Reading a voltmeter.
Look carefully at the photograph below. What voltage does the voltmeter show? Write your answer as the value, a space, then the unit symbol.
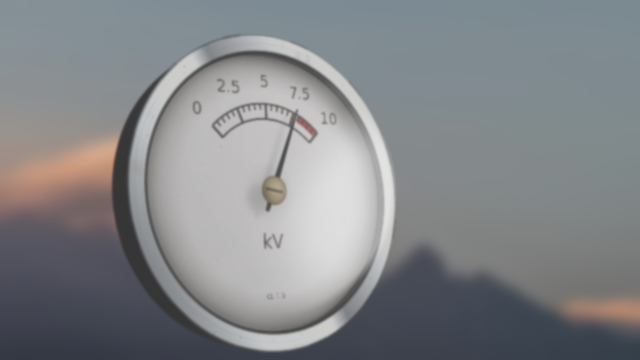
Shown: 7.5 kV
